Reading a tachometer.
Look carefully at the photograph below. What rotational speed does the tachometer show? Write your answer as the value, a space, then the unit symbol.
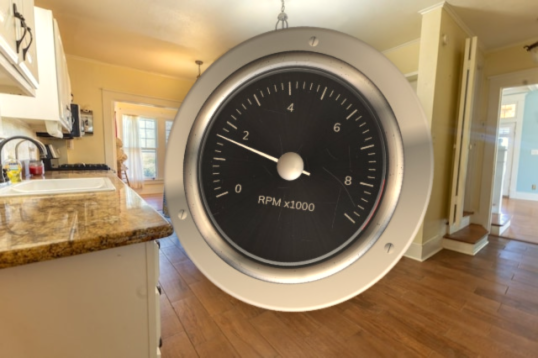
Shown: 1600 rpm
